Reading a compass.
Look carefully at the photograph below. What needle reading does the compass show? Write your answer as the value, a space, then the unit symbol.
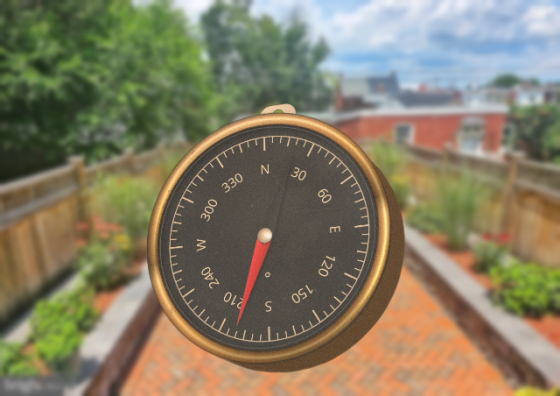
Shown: 200 °
